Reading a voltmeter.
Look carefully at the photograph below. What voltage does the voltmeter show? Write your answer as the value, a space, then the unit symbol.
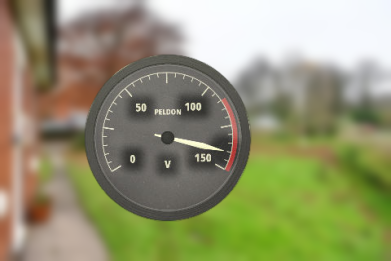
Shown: 140 V
